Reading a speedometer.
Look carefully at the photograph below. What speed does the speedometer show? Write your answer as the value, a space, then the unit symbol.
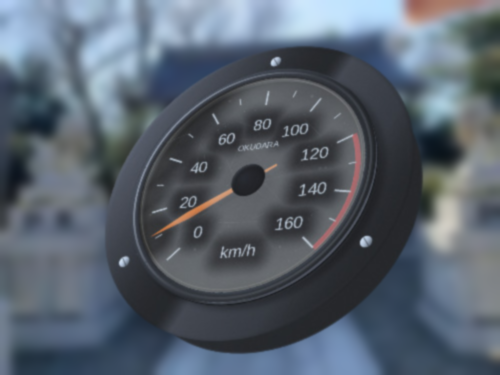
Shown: 10 km/h
